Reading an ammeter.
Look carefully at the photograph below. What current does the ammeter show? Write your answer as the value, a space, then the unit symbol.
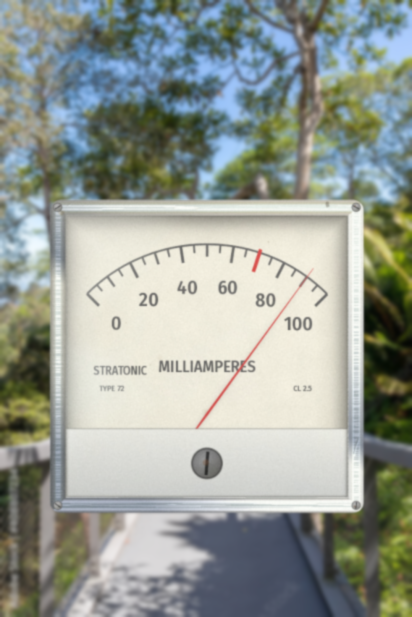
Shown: 90 mA
